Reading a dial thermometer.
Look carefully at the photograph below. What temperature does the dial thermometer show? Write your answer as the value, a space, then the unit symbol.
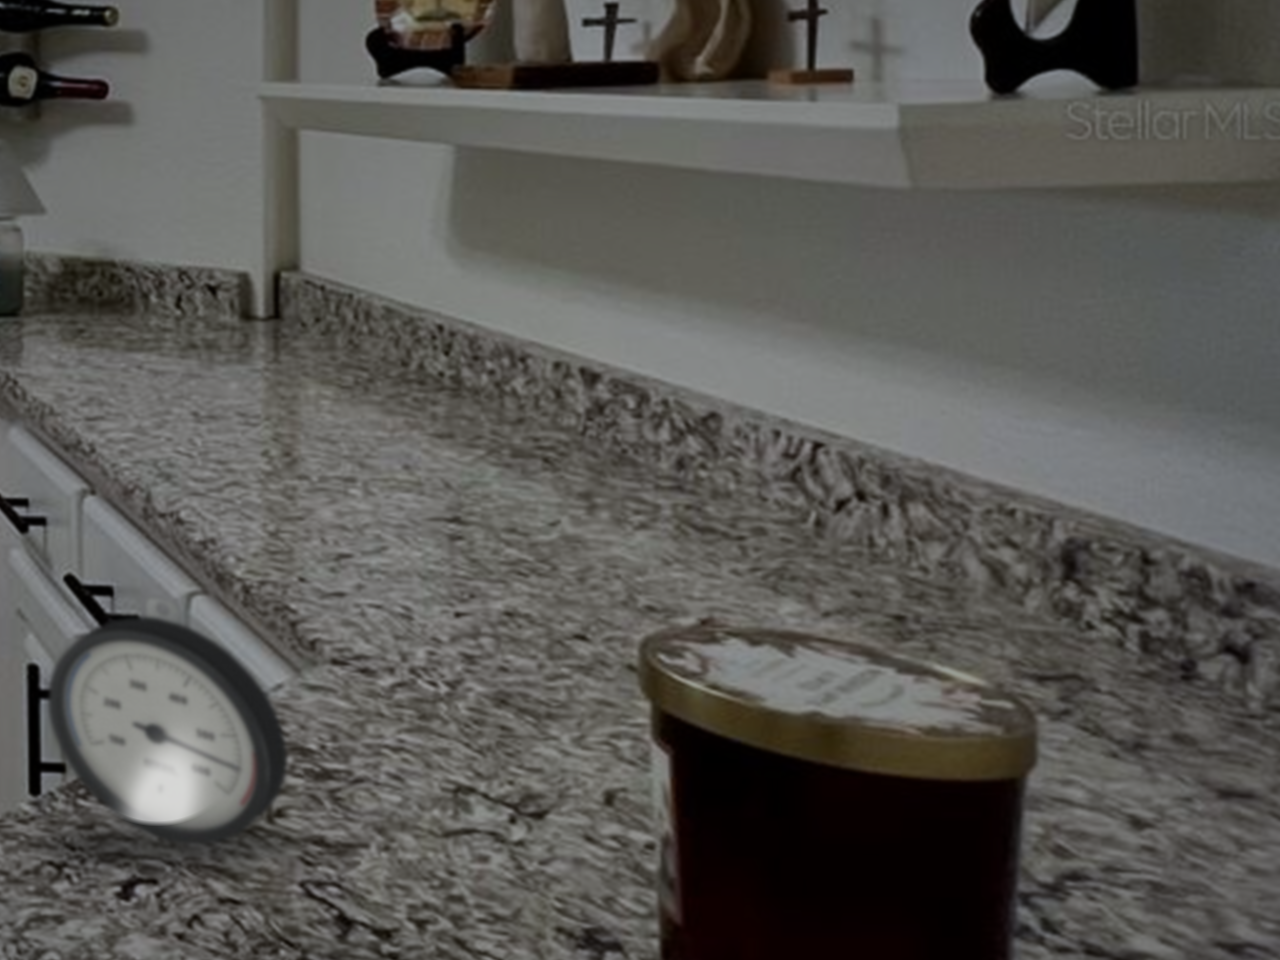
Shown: 550 °F
